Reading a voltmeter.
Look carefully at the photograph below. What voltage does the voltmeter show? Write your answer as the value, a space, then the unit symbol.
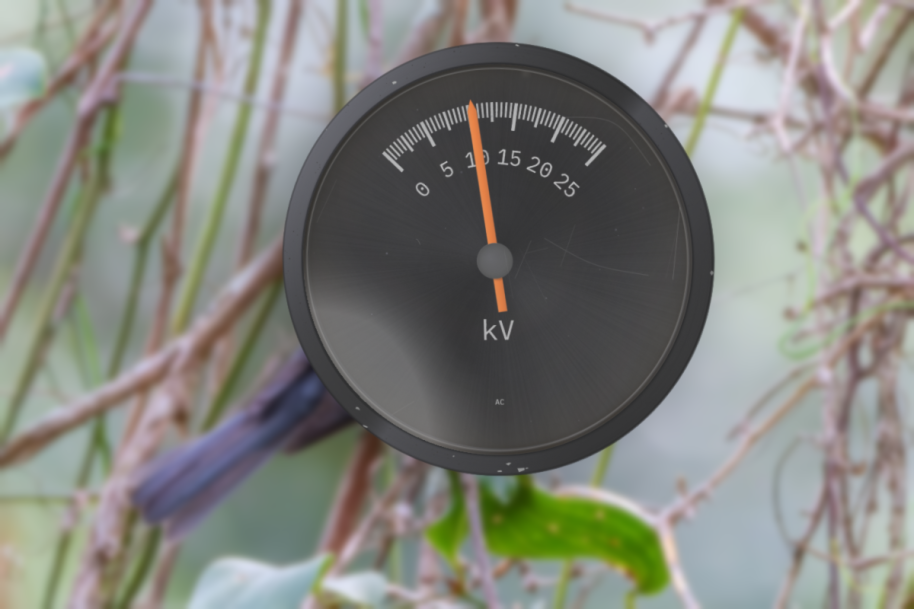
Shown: 10.5 kV
